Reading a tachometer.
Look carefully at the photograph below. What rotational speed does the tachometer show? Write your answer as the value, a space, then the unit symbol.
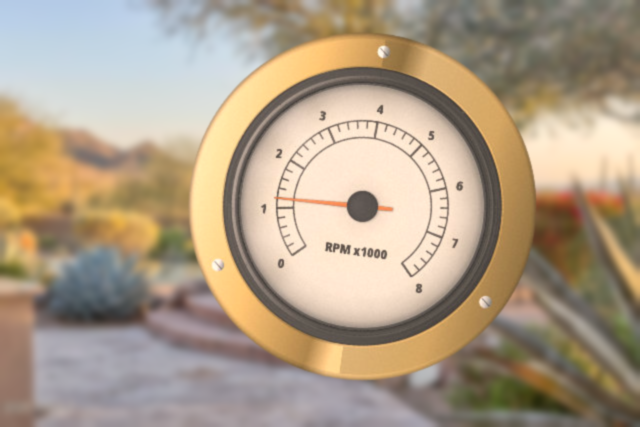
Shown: 1200 rpm
